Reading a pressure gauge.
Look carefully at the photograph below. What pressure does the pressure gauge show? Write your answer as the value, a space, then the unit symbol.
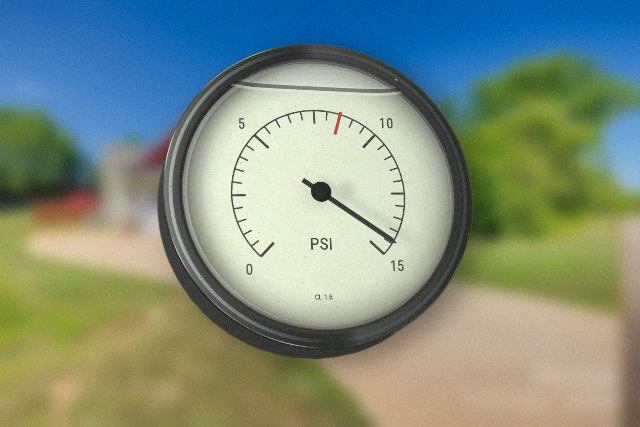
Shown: 14.5 psi
